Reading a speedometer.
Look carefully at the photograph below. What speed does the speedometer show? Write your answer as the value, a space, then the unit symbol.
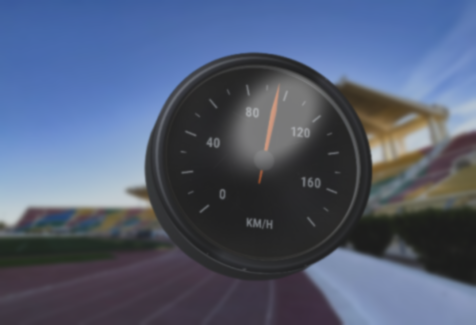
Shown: 95 km/h
